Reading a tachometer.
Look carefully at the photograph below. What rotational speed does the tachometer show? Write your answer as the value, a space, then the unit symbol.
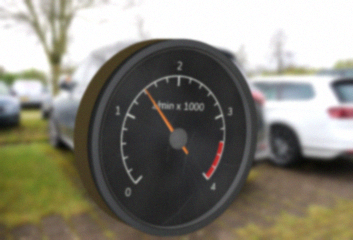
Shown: 1400 rpm
